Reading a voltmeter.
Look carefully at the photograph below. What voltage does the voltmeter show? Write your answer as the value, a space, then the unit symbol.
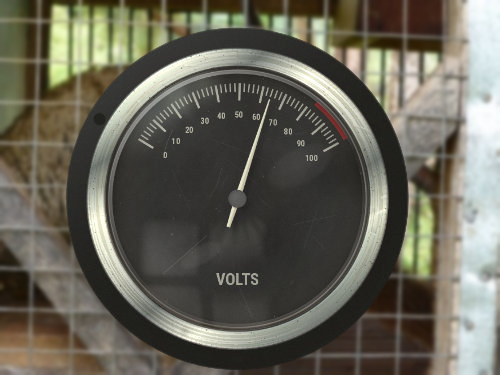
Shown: 64 V
